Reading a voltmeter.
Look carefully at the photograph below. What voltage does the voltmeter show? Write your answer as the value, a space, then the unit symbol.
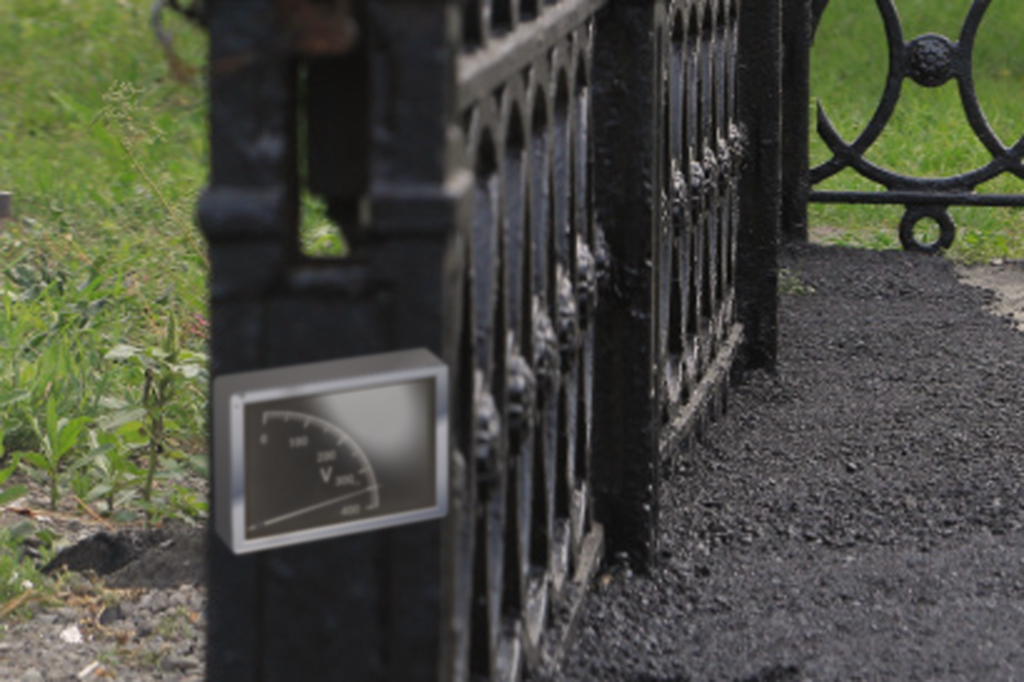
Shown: 350 V
